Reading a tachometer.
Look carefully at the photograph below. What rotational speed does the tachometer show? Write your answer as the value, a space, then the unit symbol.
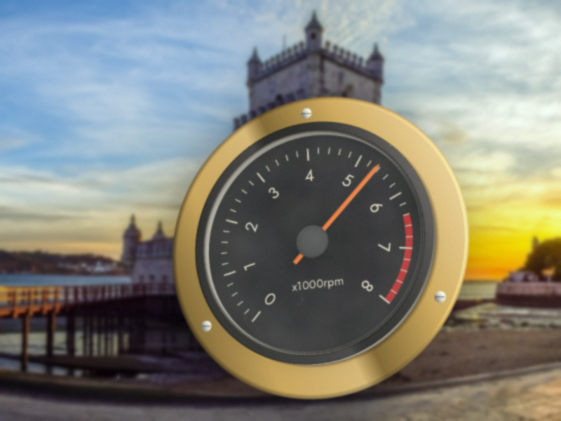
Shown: 5400 rpm
